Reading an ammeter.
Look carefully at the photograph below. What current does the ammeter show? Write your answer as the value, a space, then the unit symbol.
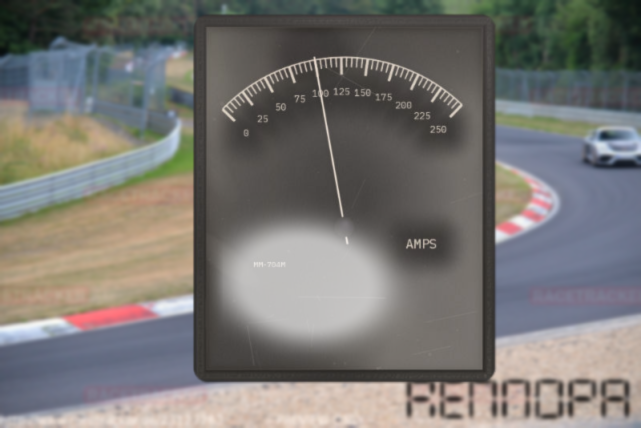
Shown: 100 A
